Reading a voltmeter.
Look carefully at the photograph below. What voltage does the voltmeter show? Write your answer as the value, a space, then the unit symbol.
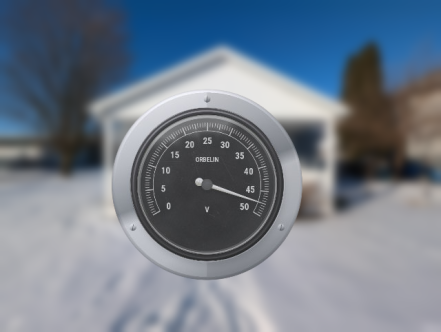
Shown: 47.5 V
